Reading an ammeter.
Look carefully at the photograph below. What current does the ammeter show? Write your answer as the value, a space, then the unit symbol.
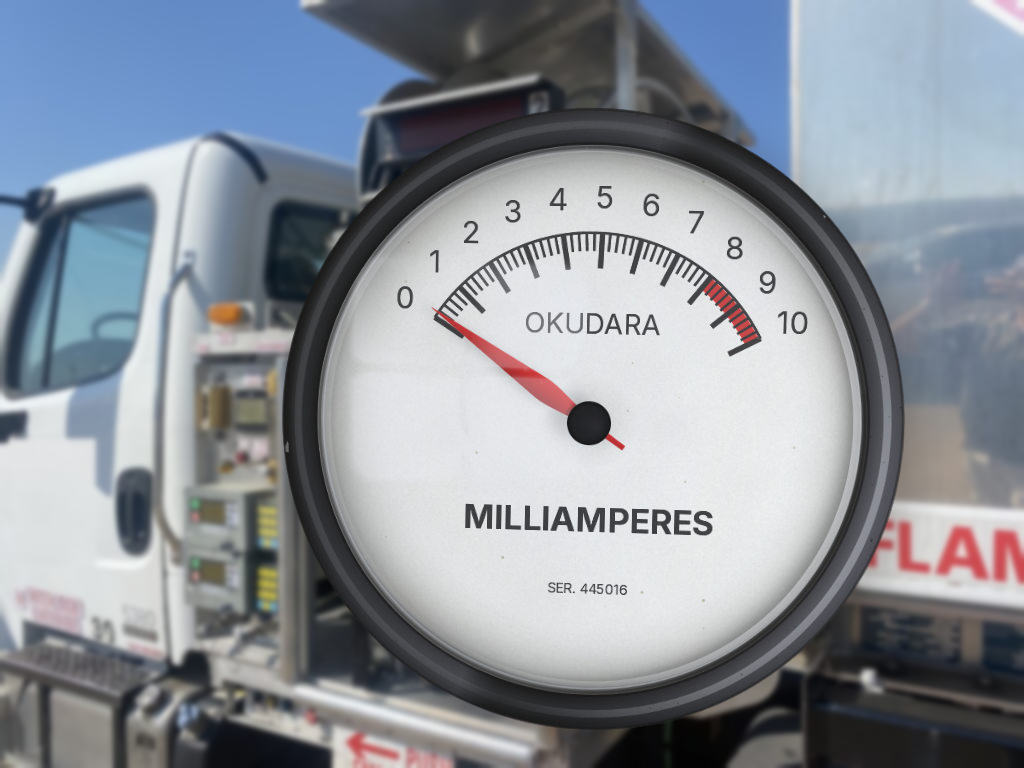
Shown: 0.2 mA
